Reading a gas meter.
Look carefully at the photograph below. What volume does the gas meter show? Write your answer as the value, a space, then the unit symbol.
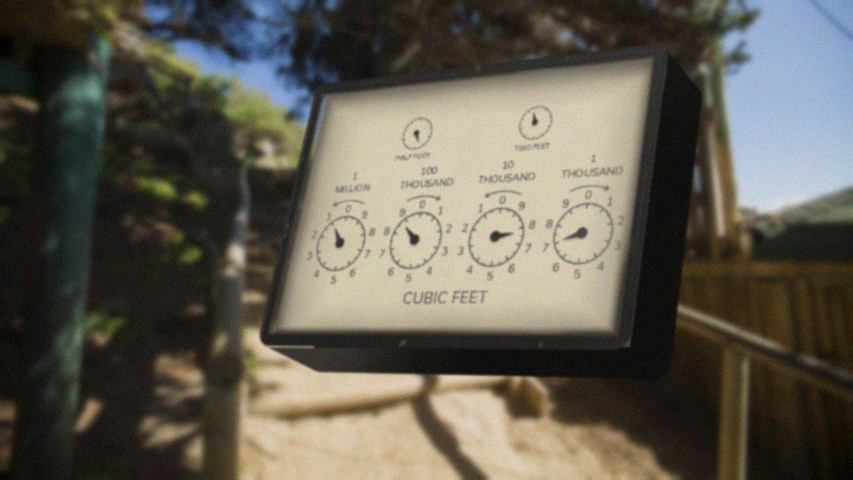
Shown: 87700 ft³
